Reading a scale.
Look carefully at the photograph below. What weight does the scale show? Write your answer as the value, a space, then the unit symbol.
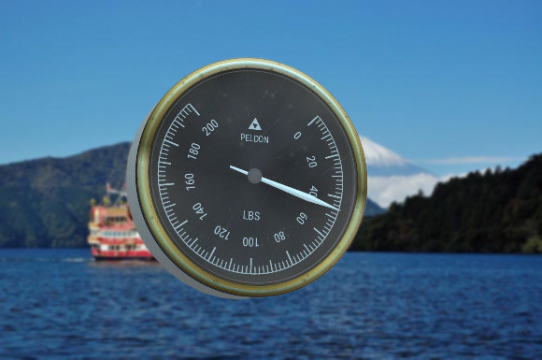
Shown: 46 lb
